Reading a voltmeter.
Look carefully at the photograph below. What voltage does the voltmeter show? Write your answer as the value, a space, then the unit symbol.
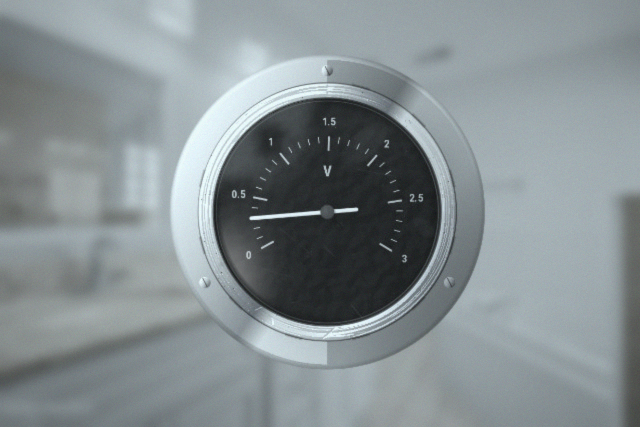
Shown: 0.3 V
